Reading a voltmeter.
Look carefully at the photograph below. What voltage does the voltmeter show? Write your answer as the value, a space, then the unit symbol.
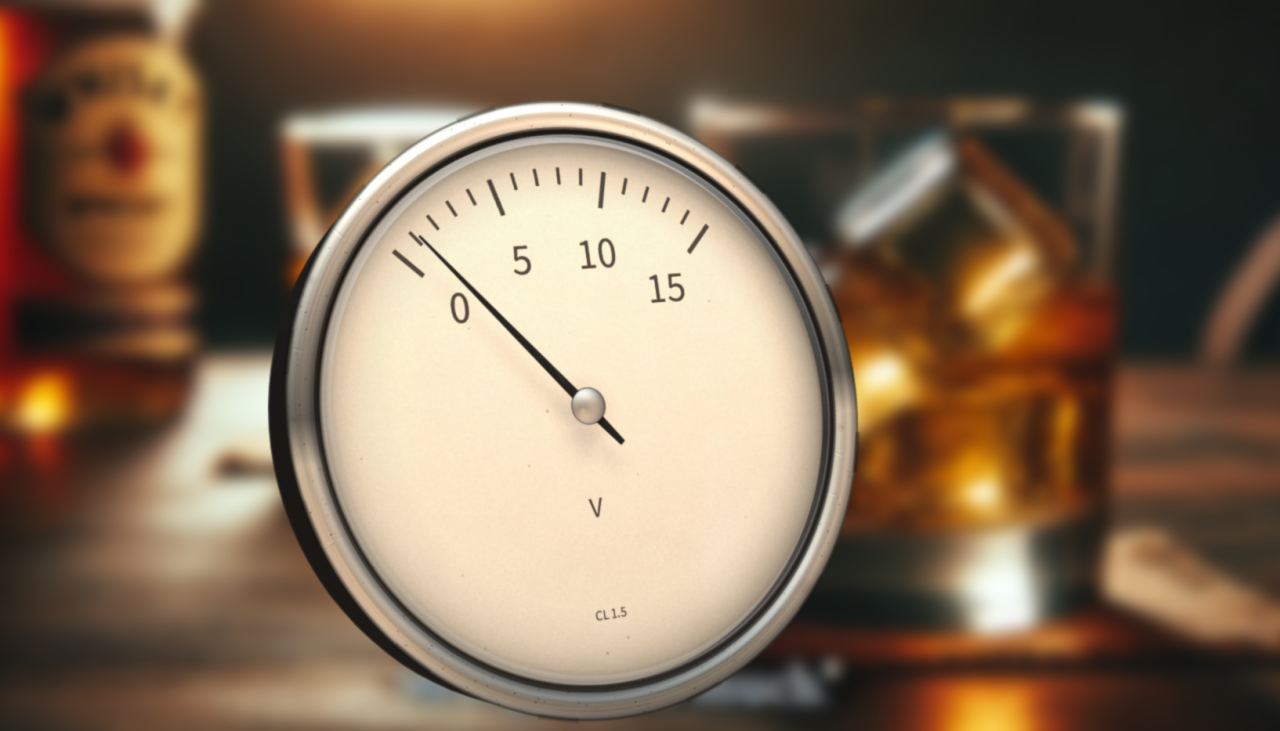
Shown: 1 V
